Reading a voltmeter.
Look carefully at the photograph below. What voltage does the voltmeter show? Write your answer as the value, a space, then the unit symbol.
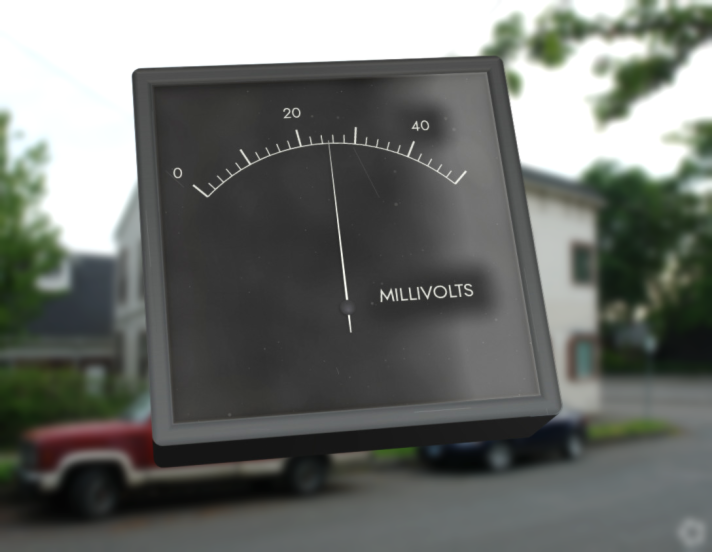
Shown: 25 mV
